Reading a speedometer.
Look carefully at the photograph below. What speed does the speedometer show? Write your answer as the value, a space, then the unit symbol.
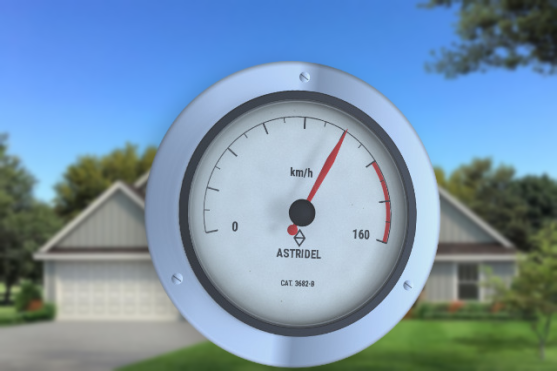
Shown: 100 km/h
